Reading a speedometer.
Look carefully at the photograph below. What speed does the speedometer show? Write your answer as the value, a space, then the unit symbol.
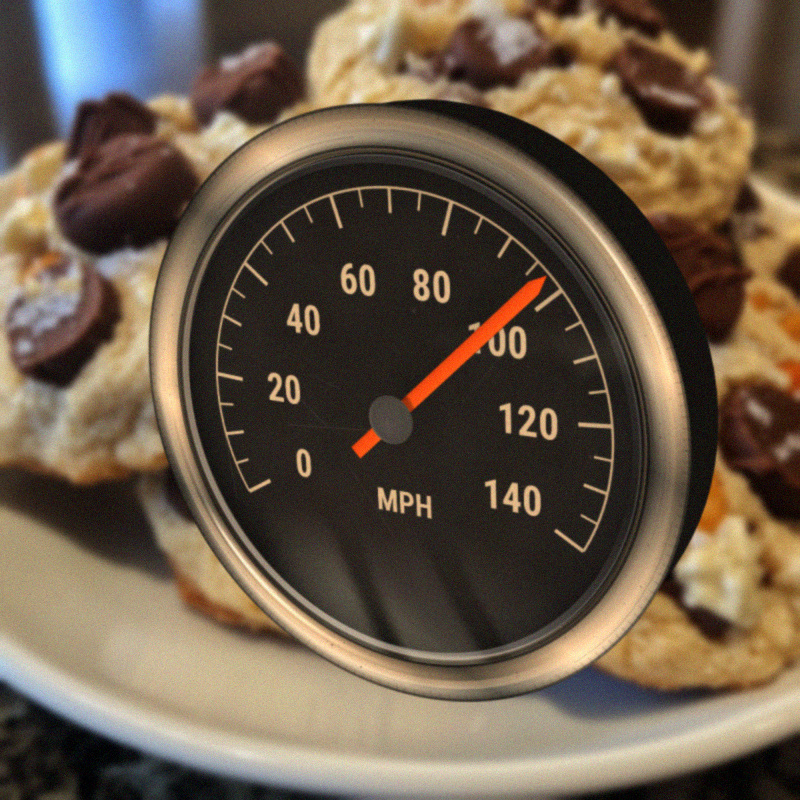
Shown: 97.5 mph
